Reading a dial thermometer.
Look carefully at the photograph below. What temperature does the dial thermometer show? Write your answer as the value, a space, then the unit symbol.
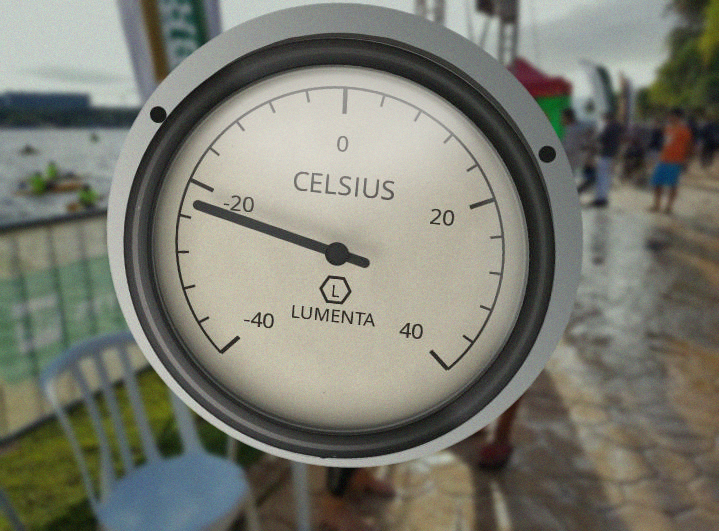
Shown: -22 °C
